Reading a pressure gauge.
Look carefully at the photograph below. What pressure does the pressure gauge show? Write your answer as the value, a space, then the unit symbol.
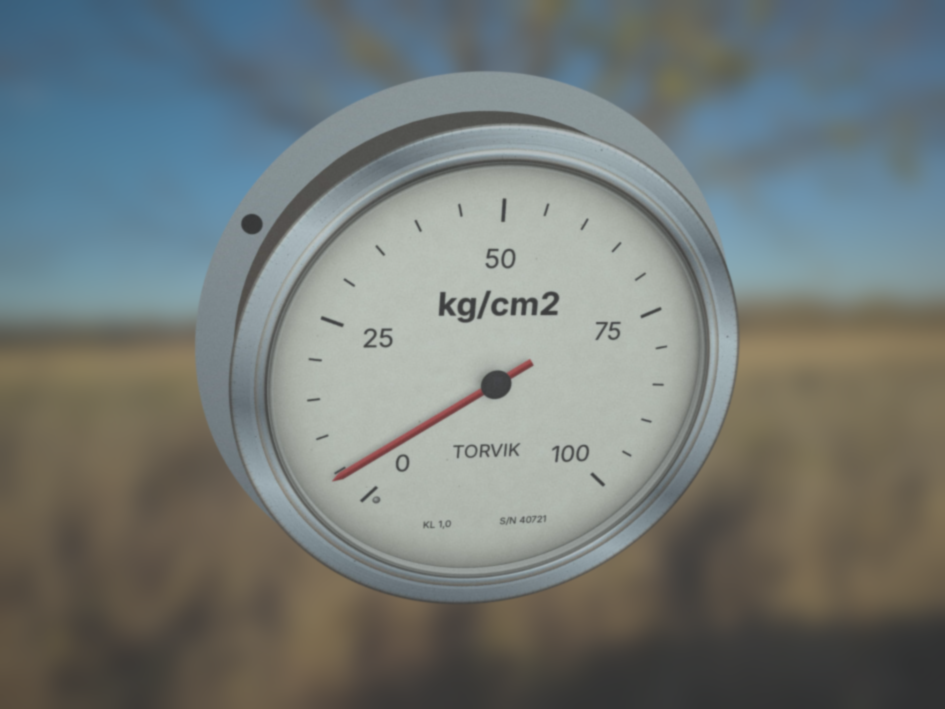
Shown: 5 kg/cm²
